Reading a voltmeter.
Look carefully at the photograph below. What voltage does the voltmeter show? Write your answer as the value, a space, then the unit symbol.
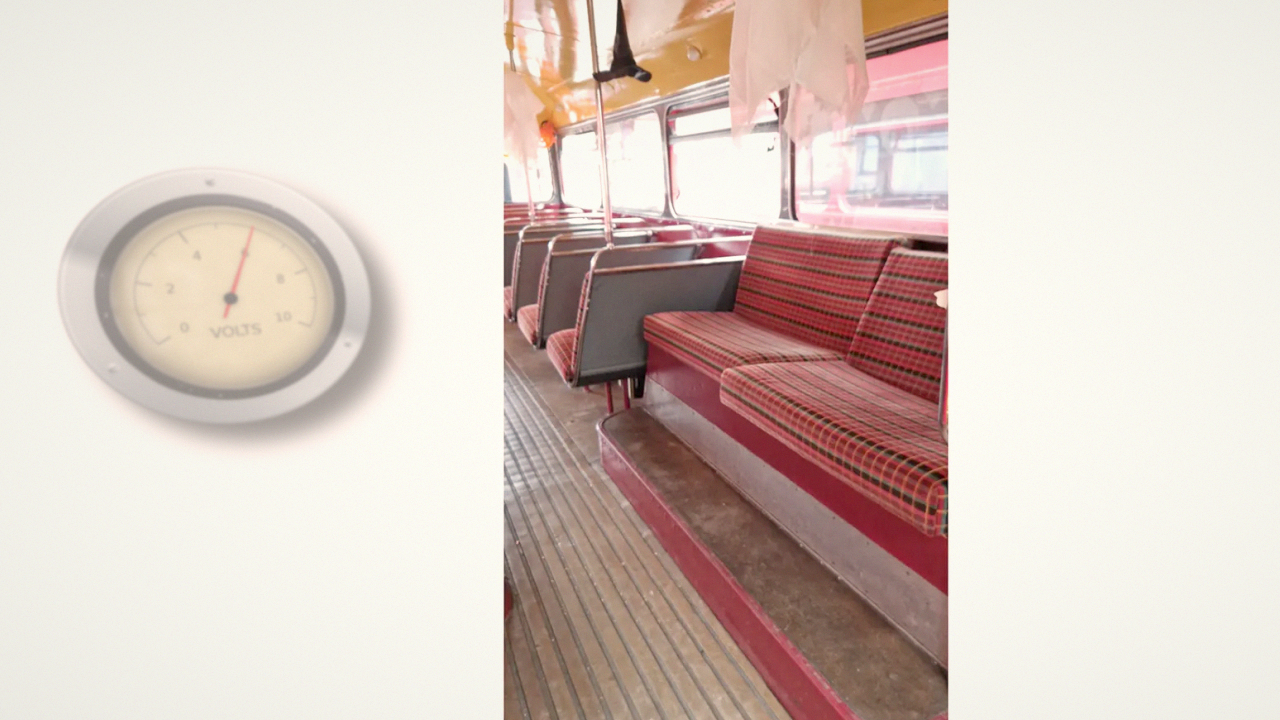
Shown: 6 V
